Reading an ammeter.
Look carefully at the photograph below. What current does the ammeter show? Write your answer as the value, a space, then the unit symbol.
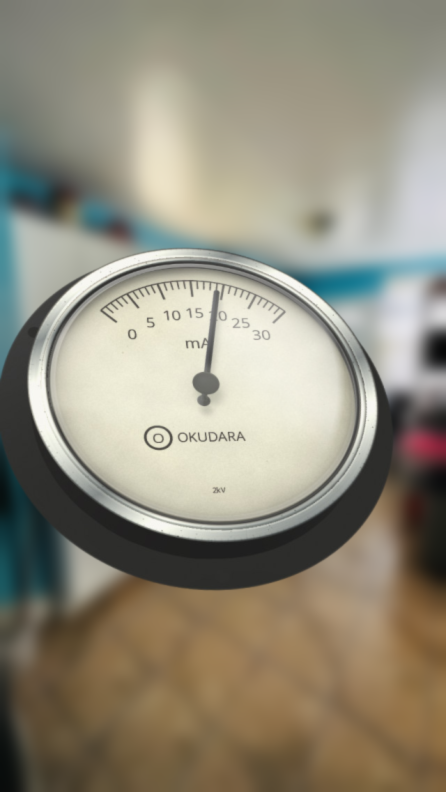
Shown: 19 mA
